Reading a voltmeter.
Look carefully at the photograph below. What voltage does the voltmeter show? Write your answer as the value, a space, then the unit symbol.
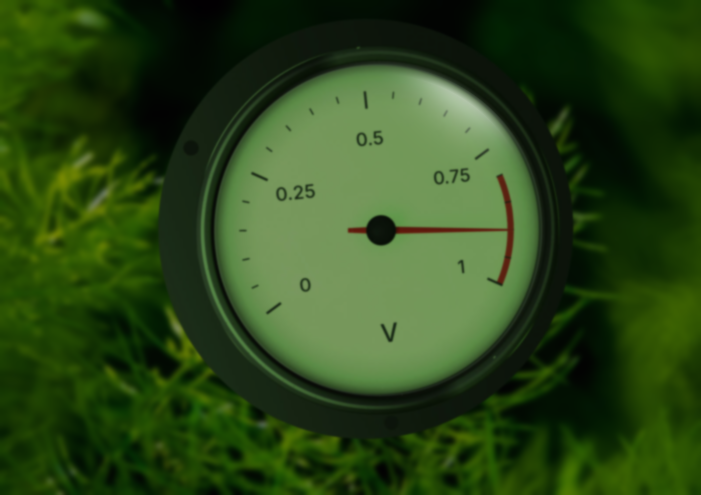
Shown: 0.9 V
